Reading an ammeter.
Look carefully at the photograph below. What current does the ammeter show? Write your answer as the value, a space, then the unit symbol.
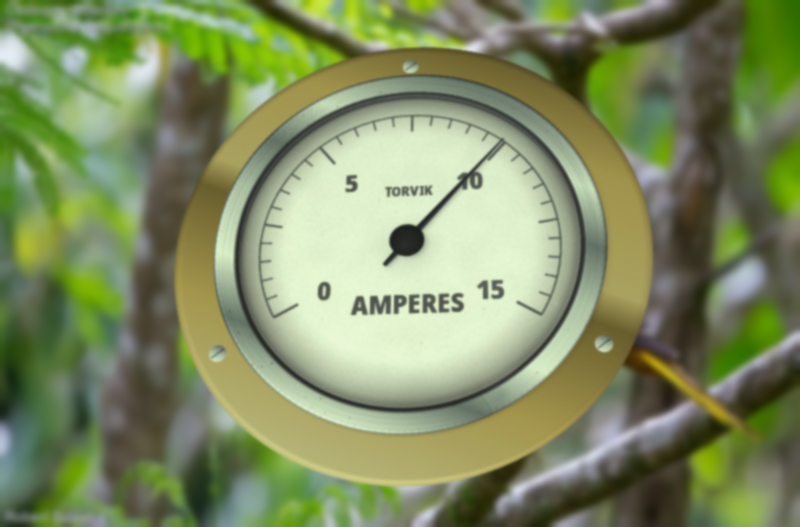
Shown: 10 A
